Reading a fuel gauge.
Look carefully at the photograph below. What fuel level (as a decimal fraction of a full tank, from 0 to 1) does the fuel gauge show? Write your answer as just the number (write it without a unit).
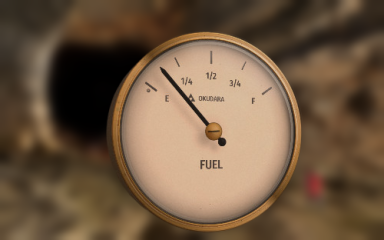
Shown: 0.125
